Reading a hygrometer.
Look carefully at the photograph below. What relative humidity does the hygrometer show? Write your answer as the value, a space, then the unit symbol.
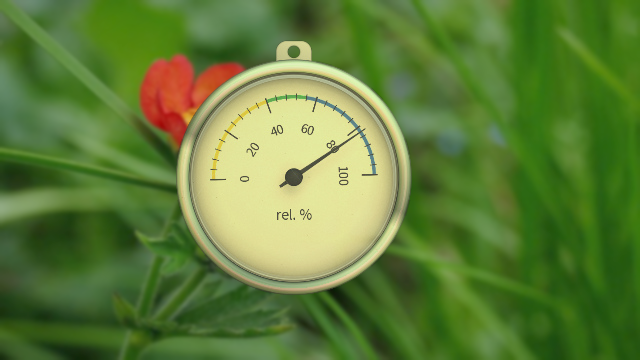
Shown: 82 %
